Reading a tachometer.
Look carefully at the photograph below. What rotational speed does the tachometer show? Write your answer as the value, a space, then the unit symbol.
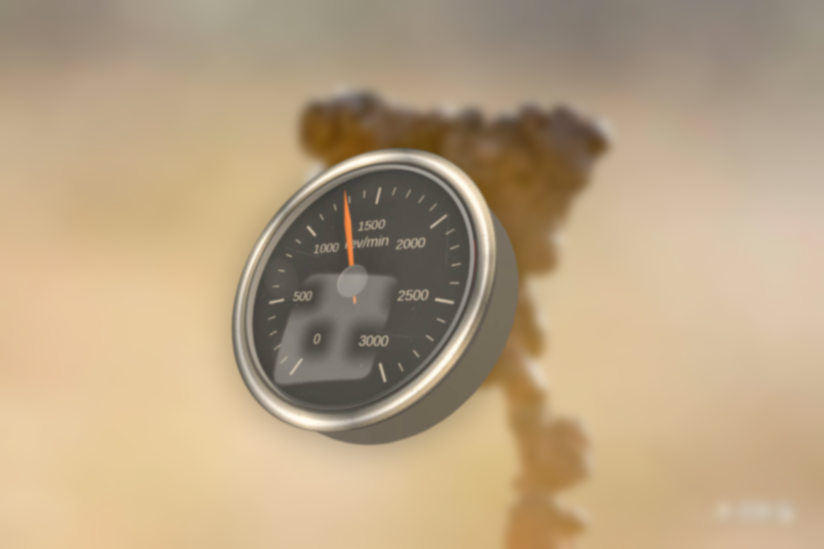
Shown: 1300 rpm
